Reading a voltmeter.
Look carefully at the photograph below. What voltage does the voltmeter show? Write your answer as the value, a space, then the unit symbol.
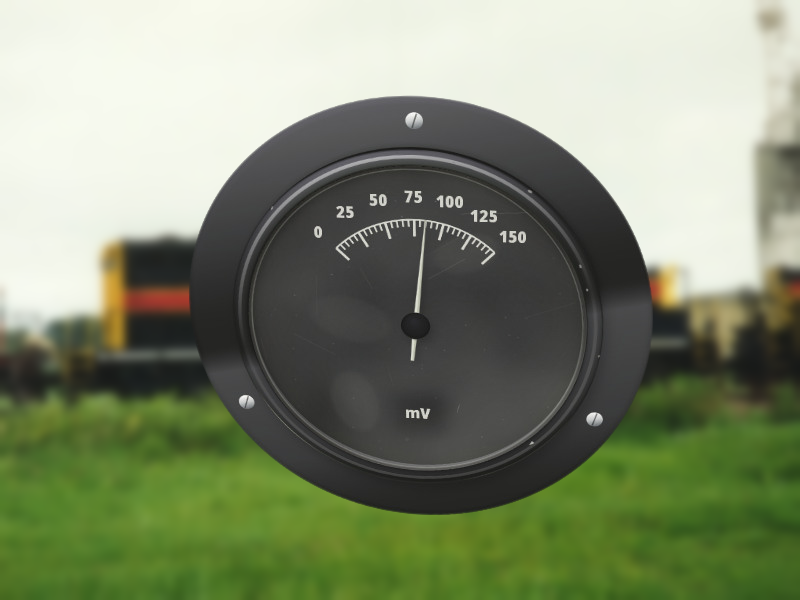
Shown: 85 mV
